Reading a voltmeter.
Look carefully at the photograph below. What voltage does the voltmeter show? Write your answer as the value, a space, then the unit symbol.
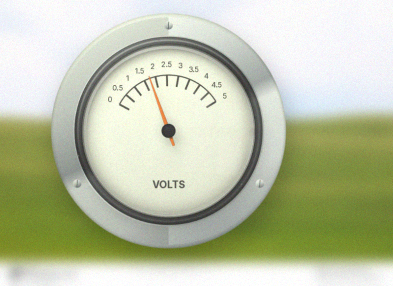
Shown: 1.75 V
